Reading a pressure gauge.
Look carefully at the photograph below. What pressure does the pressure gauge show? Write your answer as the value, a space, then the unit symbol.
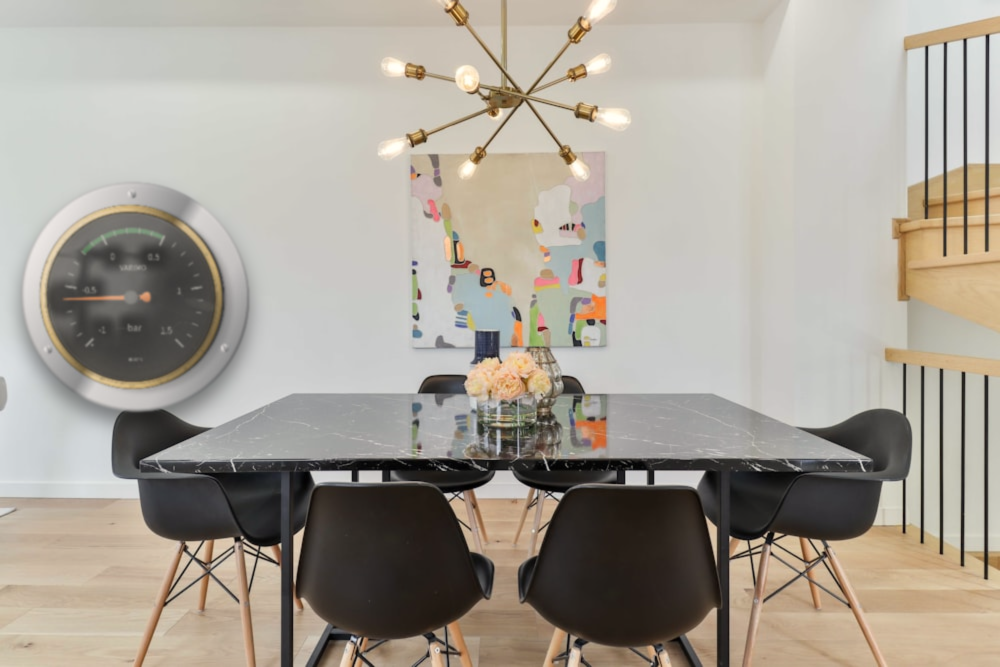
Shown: -0.6 bar
